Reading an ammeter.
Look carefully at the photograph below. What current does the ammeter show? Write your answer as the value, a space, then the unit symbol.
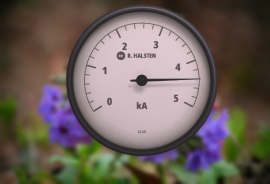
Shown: 4.4 kA
